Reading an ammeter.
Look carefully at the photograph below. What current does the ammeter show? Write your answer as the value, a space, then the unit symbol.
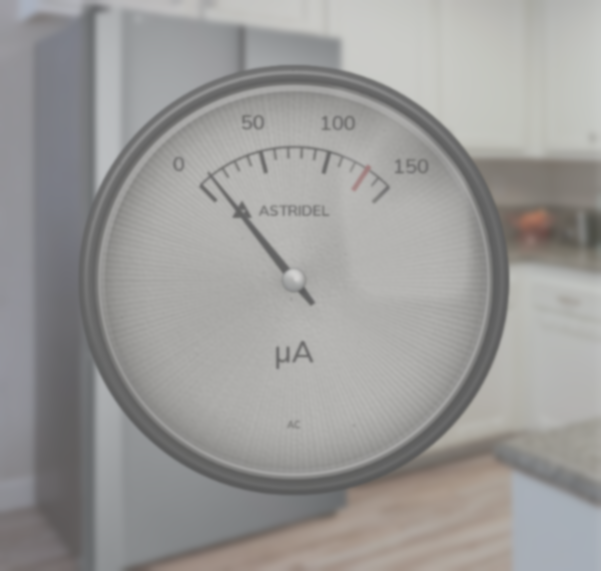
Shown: 10 µA
